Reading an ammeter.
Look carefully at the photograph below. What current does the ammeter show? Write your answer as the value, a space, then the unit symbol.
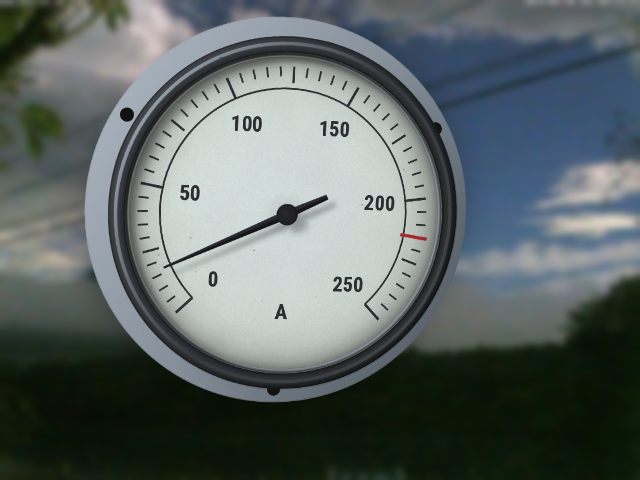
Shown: 17.5 A
